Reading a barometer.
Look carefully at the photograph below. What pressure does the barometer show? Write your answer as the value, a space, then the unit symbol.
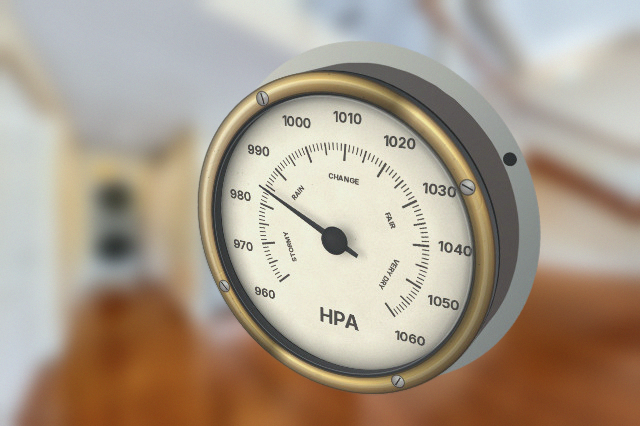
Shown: 985 hPa
